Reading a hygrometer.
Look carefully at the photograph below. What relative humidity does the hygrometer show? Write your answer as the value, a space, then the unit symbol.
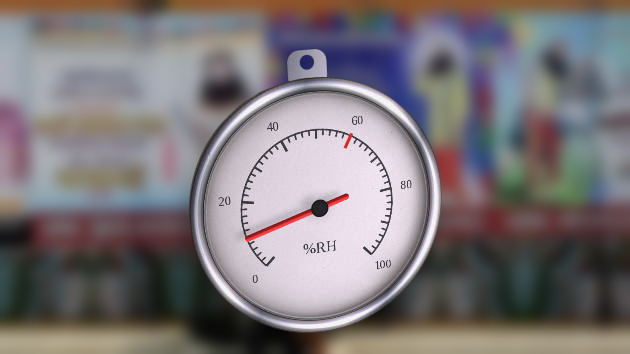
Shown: 10 %
